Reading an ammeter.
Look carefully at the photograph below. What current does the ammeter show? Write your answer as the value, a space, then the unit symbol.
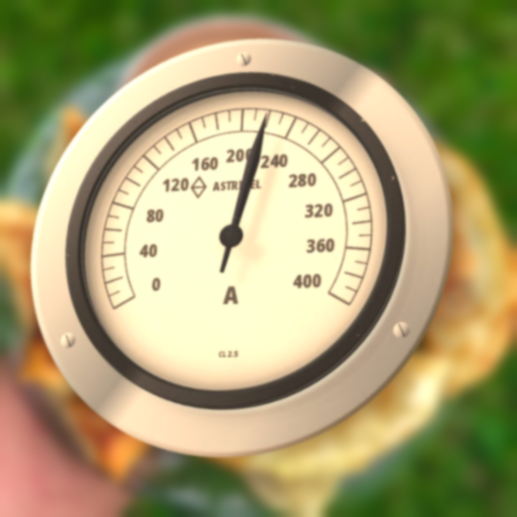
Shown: 220 A
